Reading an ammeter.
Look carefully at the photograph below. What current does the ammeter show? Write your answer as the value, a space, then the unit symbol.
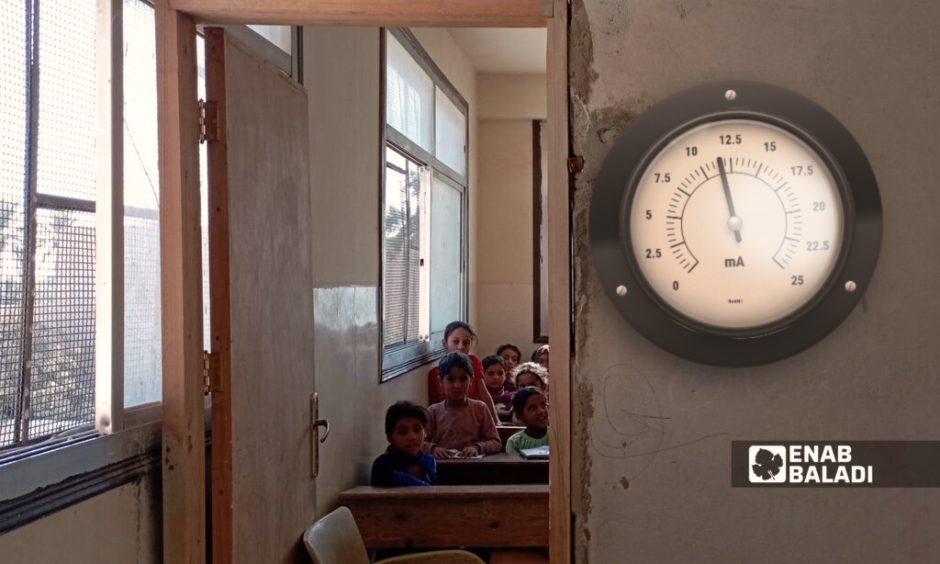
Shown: 11.5 mA
